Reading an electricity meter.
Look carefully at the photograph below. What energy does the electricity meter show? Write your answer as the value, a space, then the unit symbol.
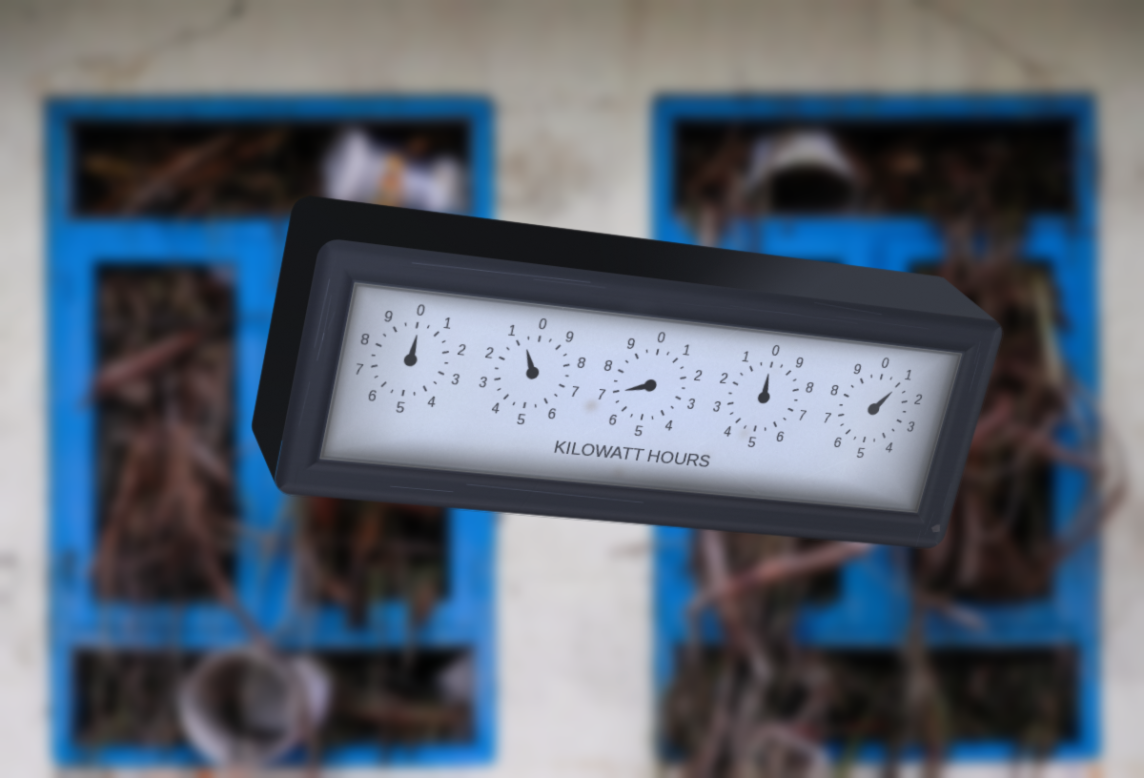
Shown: 701 kWh
